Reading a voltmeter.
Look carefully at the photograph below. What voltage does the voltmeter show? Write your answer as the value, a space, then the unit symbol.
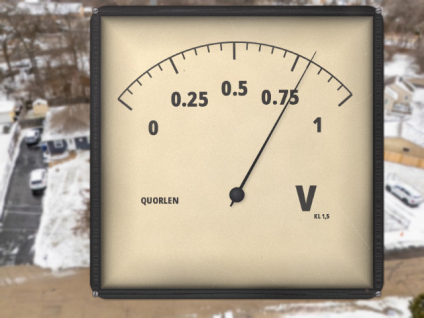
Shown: 0.8 V
